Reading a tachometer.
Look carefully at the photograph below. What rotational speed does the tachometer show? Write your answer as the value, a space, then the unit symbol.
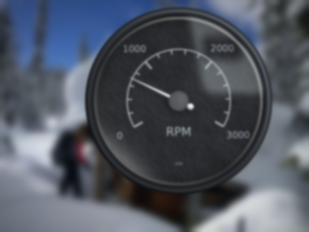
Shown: 700 rpm
